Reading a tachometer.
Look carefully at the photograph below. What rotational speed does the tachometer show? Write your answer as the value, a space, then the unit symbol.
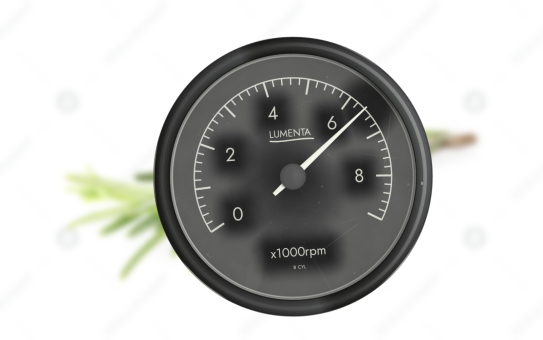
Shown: 6400 rpm
